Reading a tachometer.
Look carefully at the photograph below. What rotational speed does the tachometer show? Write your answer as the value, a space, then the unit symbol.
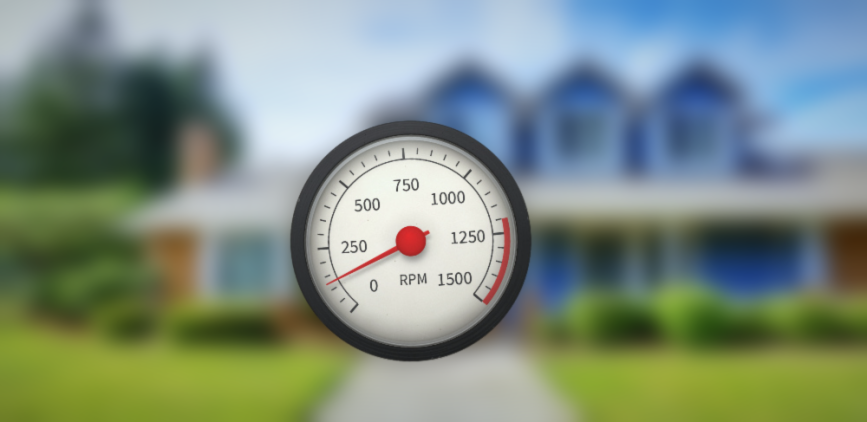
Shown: 125 rpm
